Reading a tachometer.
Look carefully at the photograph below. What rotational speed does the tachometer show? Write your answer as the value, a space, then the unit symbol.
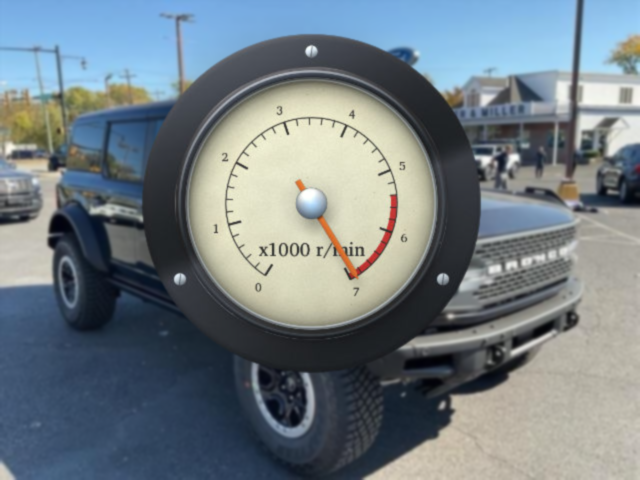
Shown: 6900 rpm
